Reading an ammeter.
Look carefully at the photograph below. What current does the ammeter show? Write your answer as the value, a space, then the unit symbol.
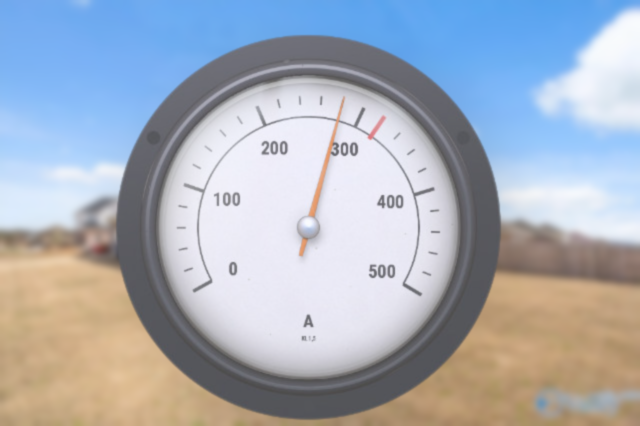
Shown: 280 A
